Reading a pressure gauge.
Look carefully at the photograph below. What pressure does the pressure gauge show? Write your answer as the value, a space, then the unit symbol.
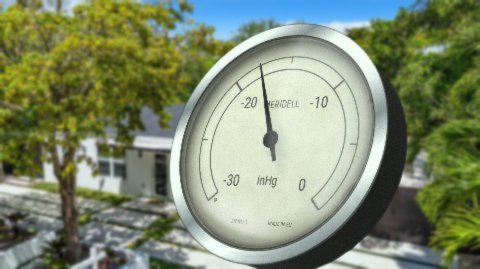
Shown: -17.5 inHg
